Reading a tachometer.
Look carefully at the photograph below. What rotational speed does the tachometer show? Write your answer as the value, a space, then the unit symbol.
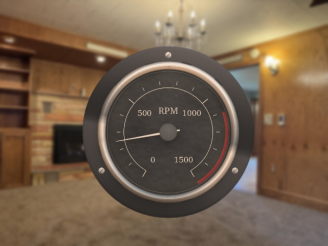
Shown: 250 rpm
